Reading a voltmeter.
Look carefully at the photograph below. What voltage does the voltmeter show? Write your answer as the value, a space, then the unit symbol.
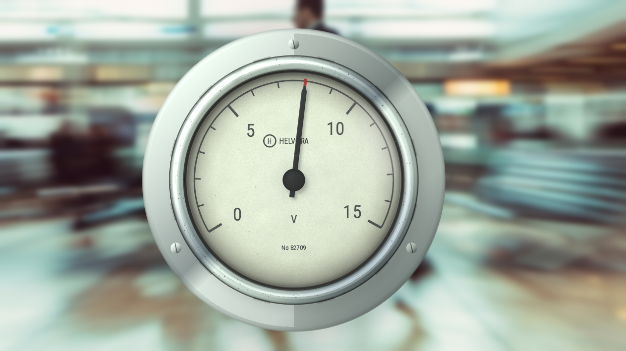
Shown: 8 V
